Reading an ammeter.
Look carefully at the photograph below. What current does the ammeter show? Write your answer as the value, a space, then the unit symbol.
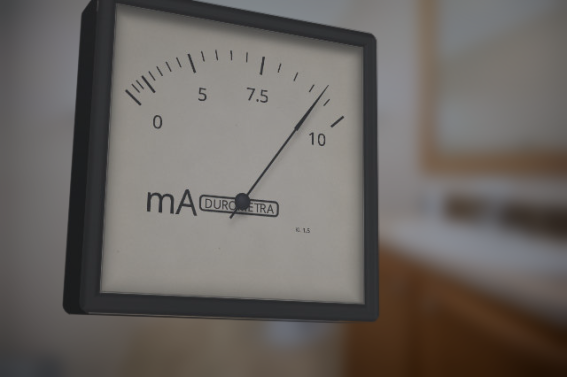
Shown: 9.25 mA
